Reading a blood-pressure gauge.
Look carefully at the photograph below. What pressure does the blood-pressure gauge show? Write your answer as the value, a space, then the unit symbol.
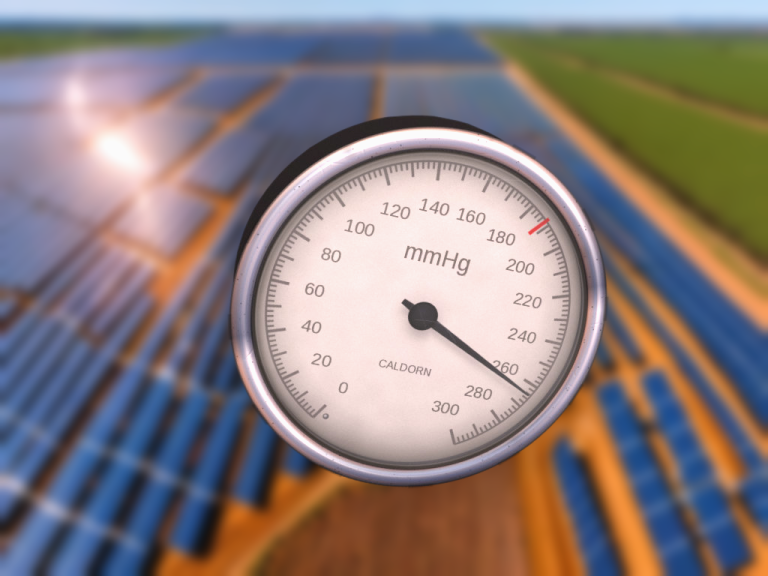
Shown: 264 mmHg
